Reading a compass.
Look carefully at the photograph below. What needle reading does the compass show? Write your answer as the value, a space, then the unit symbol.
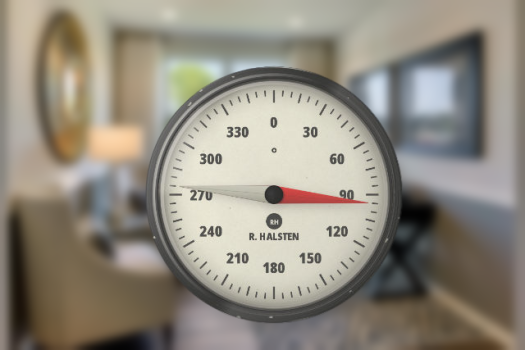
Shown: 95 °
